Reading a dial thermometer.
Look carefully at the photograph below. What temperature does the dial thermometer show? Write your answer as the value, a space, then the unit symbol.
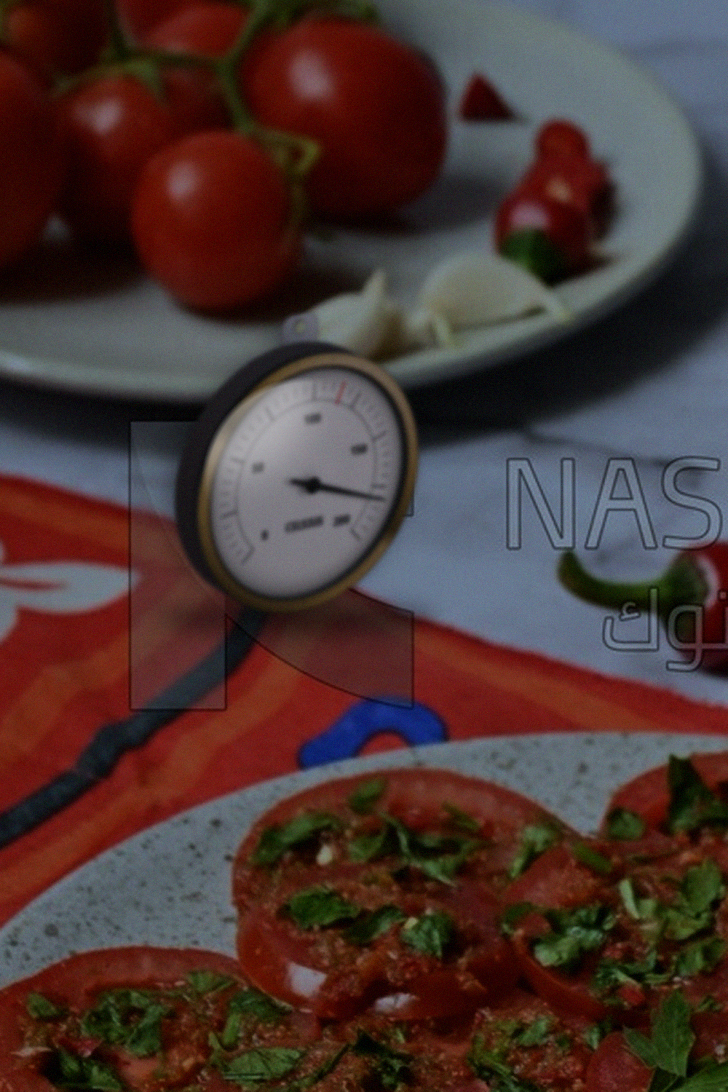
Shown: 180 °C
